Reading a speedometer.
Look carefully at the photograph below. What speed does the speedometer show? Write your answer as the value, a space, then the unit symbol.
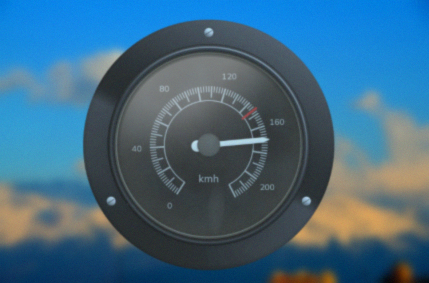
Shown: 170 km/h
